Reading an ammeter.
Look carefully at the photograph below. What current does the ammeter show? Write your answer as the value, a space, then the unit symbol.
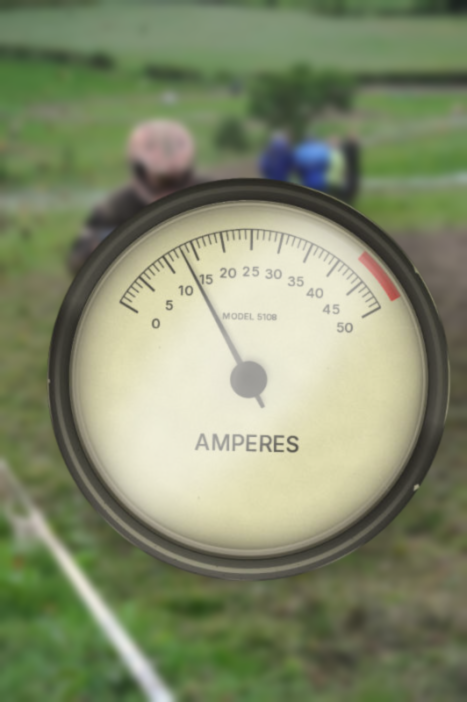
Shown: 13 A
